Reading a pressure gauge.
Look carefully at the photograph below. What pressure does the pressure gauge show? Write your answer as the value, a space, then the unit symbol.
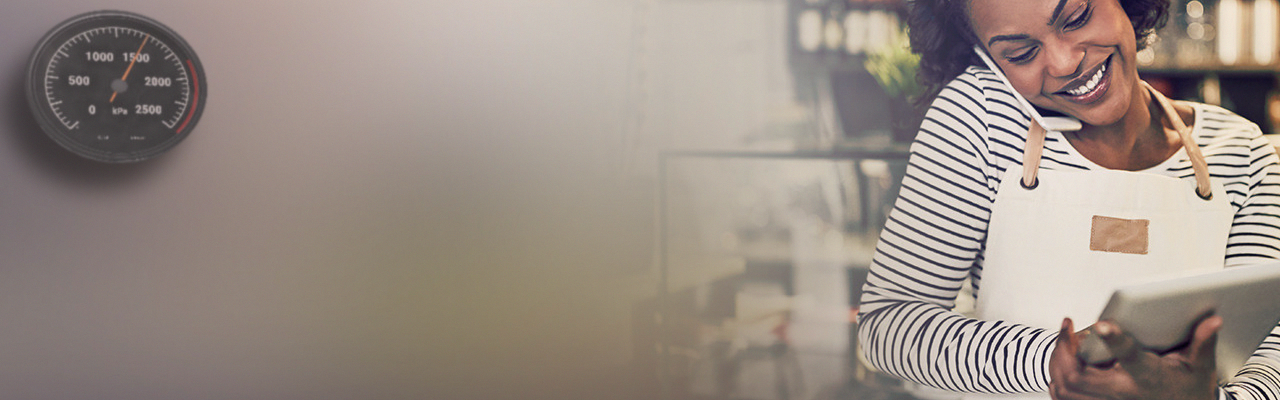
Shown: 1500 kPa
